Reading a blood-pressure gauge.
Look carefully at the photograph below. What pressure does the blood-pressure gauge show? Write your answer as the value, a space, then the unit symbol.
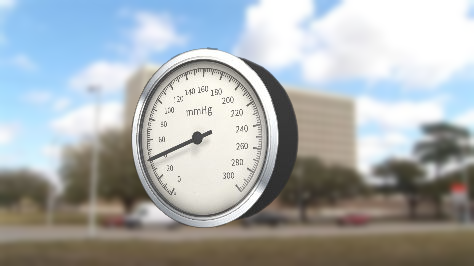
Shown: 40 mmHg
